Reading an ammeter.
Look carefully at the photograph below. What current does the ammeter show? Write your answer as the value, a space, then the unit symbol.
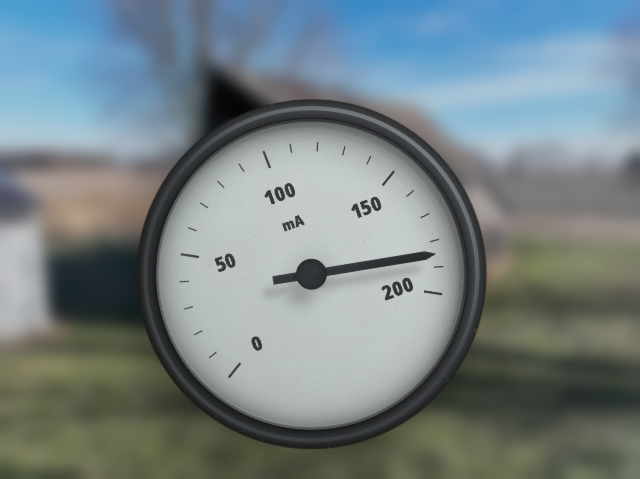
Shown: 185 mA
